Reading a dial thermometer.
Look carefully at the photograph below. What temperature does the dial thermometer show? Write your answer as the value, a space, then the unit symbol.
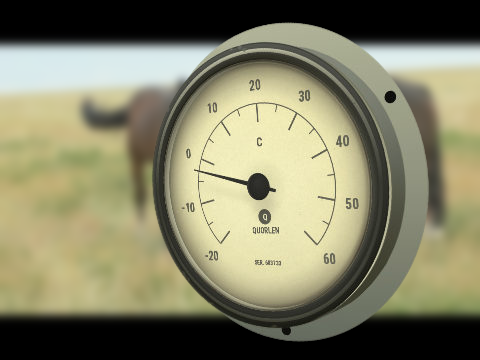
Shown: -2.5 °C
